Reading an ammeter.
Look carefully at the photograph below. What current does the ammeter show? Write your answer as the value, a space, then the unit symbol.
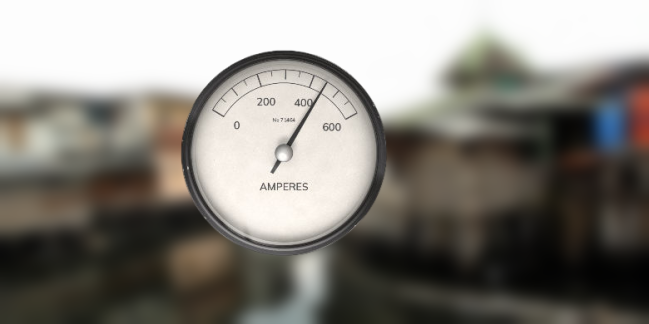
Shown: 450 A
